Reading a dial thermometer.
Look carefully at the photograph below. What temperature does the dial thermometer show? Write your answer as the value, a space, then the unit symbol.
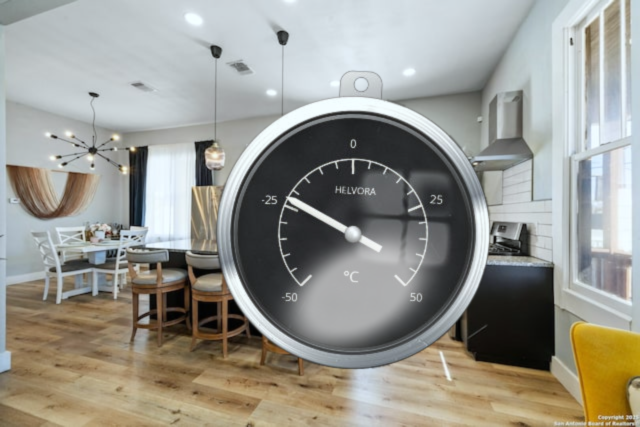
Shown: -22.5 °C
